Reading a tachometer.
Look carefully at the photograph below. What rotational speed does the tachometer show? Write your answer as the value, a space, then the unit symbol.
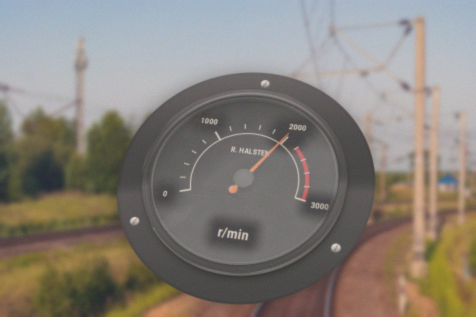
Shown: 2000 rpm
